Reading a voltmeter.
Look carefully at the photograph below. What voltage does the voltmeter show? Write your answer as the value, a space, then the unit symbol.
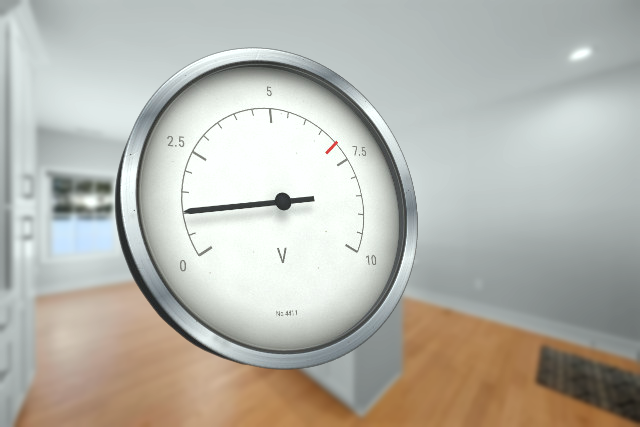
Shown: 1 V
